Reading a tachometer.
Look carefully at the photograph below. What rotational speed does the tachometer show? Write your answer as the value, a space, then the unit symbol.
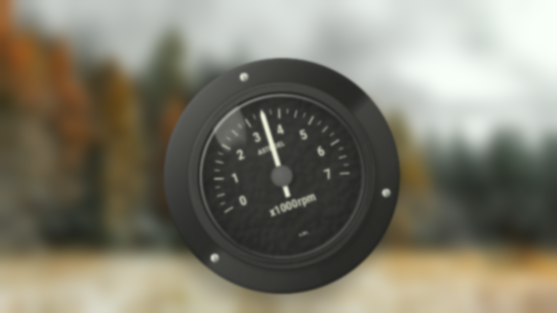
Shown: 3500 rpm
